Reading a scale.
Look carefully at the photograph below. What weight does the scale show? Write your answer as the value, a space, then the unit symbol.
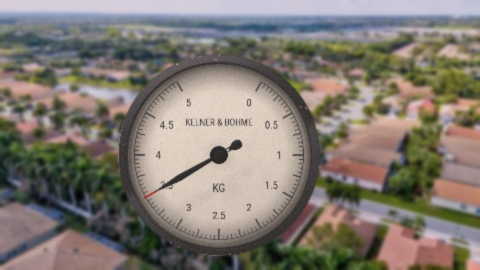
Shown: 3.5 kg
